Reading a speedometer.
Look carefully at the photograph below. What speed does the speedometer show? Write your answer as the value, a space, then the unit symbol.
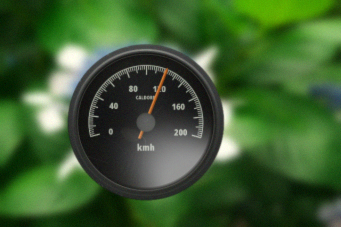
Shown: 120 km/h
